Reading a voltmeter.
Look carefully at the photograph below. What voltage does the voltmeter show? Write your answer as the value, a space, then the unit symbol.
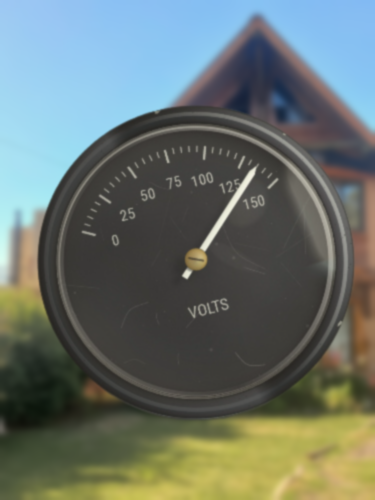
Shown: 135 V
